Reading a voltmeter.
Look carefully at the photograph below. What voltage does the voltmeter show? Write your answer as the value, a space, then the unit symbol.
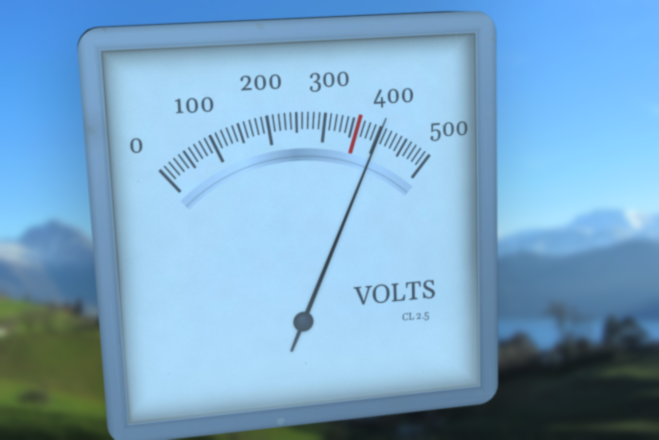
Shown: 400 V
